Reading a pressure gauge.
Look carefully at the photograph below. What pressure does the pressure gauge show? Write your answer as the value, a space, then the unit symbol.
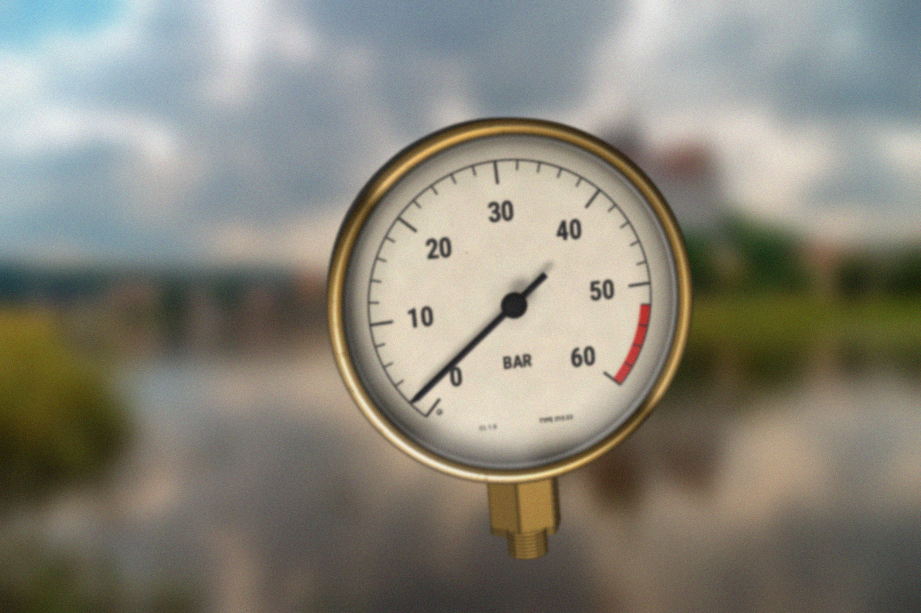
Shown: 2 bar
